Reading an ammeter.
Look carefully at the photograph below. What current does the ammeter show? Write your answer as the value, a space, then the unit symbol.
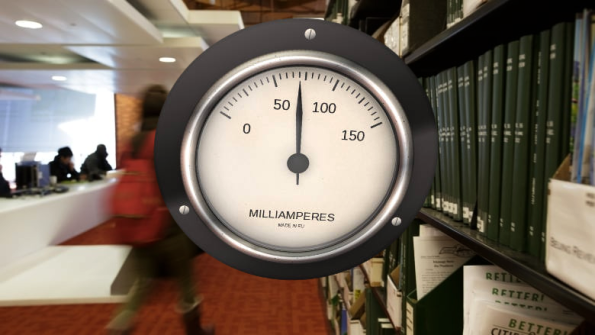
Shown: 70 mA
